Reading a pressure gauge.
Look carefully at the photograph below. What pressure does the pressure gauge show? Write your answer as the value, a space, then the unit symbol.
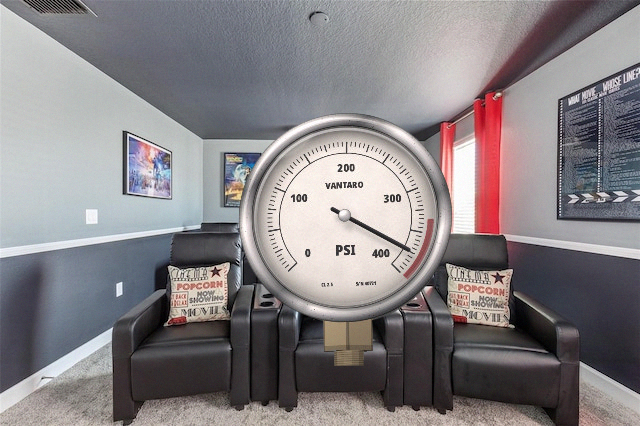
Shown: 375 psi
